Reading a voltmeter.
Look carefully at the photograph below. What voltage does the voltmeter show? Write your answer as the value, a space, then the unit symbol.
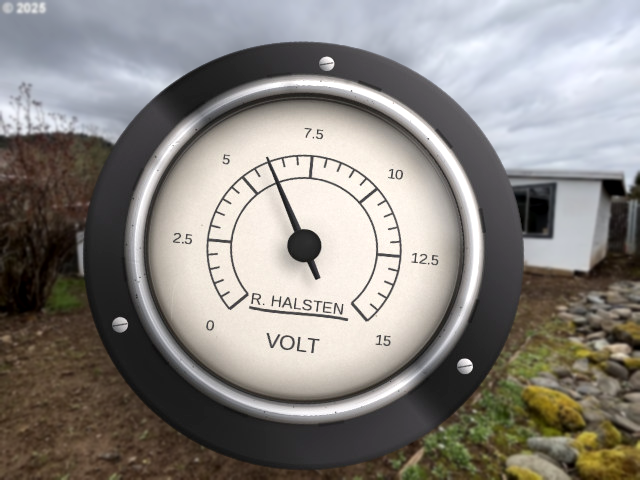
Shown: 6 V
